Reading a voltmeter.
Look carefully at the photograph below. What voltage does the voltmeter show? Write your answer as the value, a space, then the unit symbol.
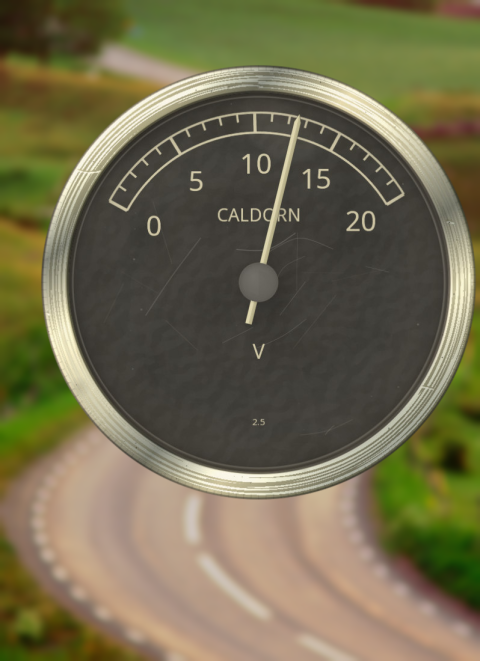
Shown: 12.5 V
